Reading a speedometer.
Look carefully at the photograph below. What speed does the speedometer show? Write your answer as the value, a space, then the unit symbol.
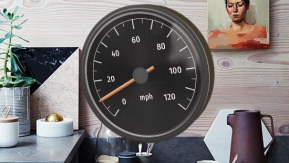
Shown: 10 mph
